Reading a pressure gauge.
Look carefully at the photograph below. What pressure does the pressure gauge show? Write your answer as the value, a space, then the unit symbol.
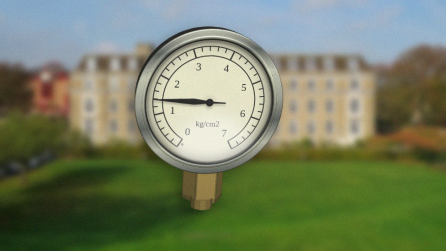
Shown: 1.4 kg/cm²
